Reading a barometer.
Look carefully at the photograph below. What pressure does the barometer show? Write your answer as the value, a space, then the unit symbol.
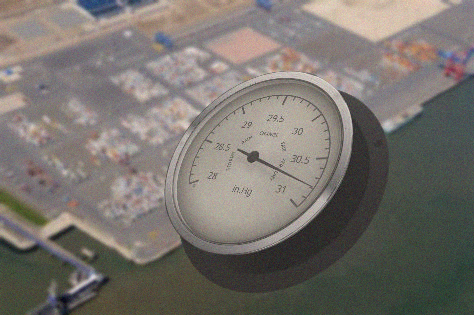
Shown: 30.8 inHg
